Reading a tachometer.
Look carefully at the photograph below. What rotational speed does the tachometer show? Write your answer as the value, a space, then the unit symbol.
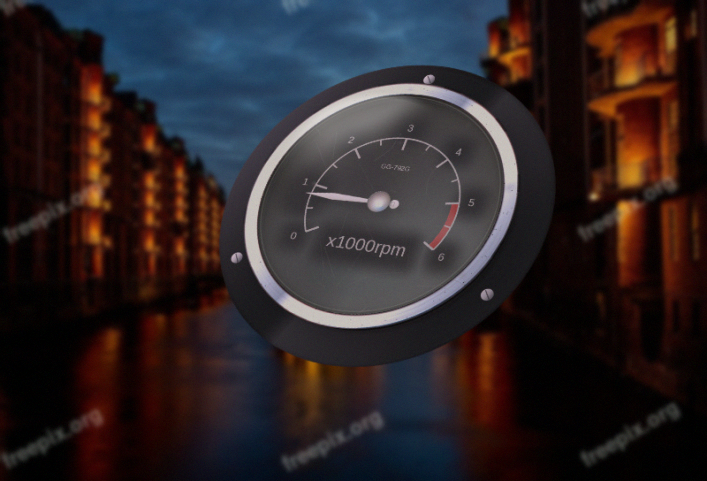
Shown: 750 rpm
